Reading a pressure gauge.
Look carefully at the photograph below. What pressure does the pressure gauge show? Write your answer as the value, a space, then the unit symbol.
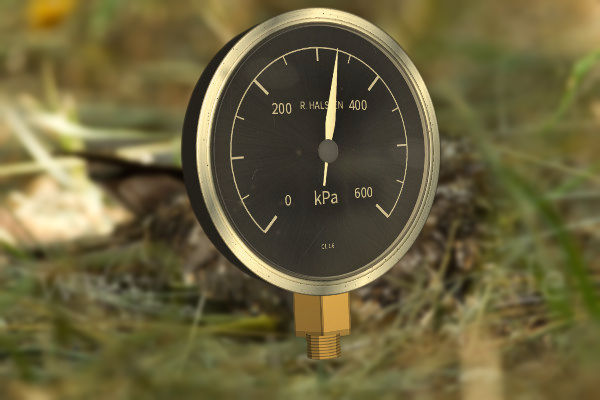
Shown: 325 kPa
